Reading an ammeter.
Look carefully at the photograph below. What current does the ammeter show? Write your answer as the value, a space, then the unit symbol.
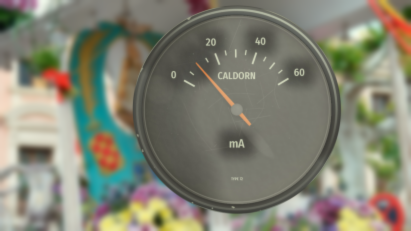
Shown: 10 mA
